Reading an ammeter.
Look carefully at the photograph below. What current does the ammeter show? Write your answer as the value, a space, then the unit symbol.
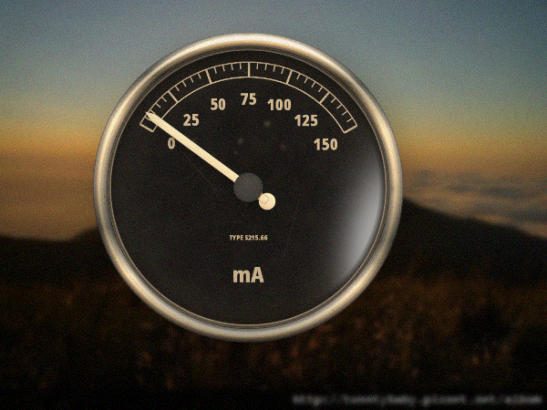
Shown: 7.5 mA
